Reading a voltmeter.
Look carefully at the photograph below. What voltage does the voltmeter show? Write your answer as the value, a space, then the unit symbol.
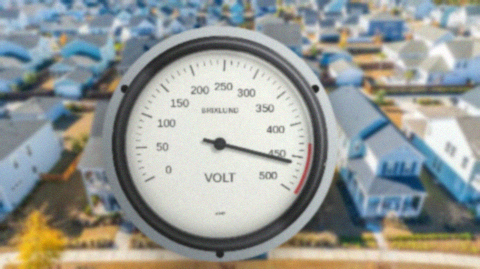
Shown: 460 V
